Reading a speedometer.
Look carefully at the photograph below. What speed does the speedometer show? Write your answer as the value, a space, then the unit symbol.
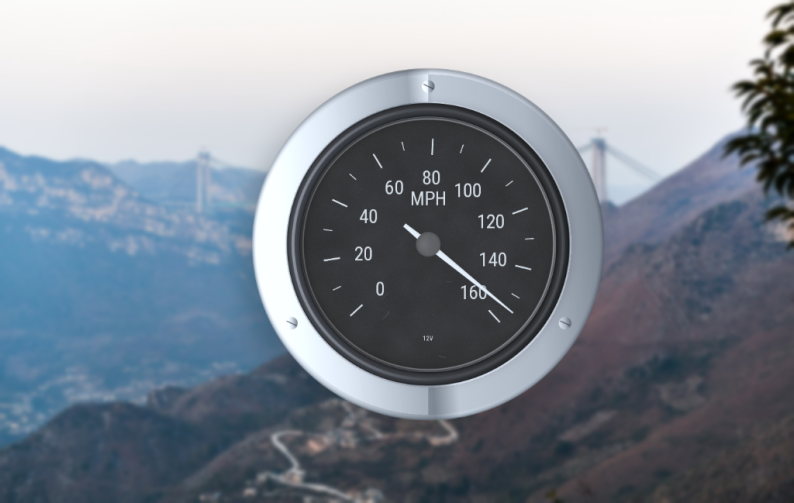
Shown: 155 mph
